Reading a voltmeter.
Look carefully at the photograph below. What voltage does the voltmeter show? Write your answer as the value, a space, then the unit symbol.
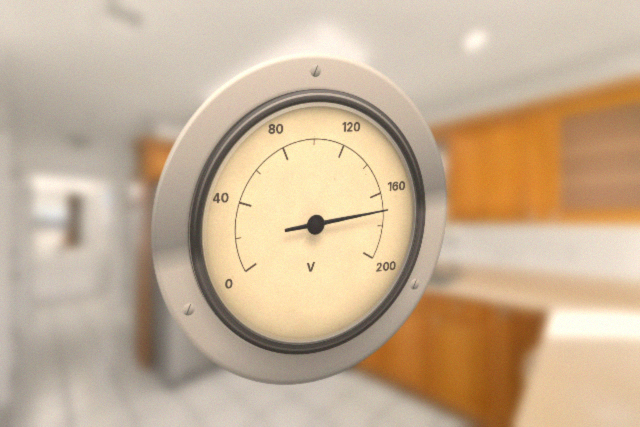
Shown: 170 V
